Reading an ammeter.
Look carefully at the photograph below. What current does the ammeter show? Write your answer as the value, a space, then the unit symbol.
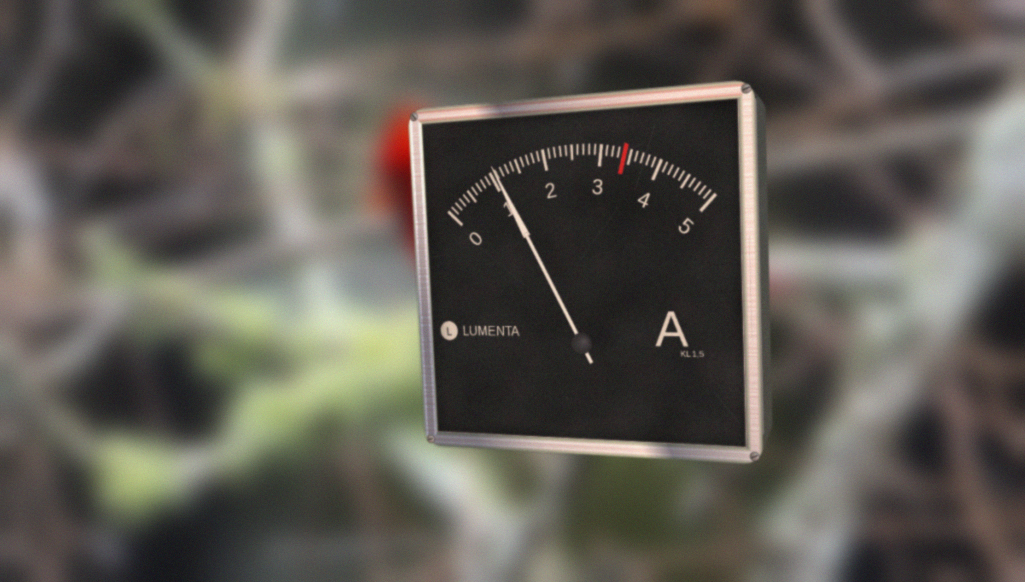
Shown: 1.1 A
